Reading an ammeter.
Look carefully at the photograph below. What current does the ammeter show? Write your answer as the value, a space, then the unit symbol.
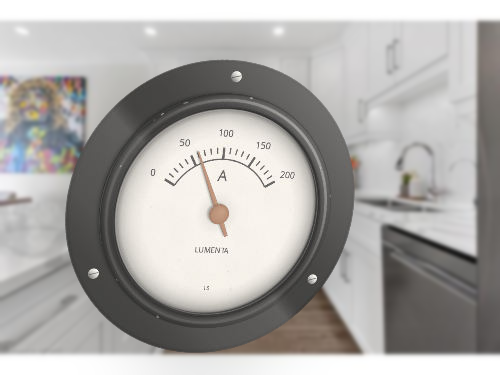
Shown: 60 A
